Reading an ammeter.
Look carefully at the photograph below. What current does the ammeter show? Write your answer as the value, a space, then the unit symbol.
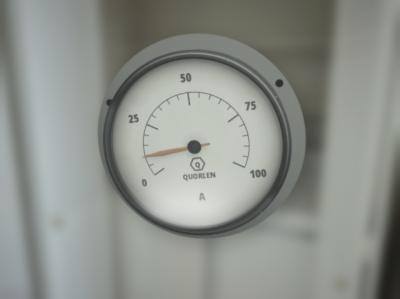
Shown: 10 A
